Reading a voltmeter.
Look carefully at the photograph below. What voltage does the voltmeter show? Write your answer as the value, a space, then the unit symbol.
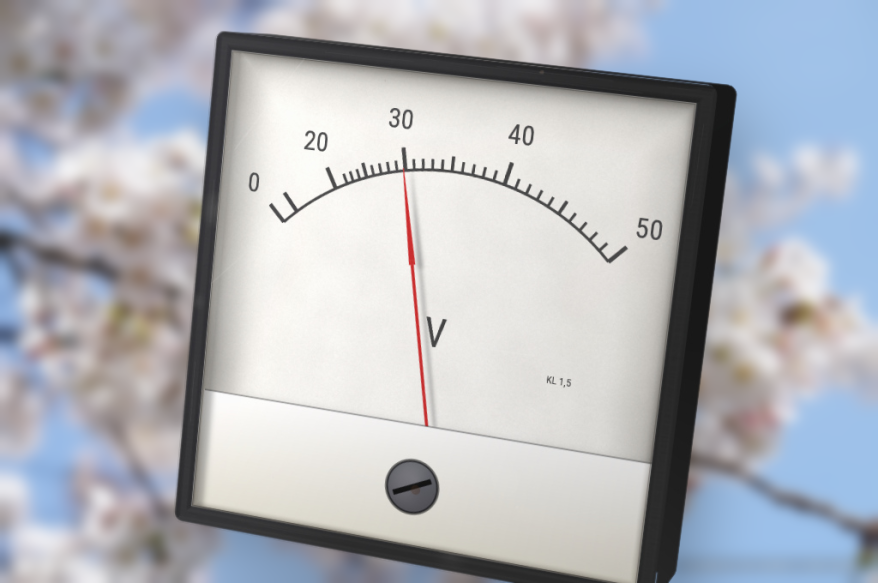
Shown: 30 V
